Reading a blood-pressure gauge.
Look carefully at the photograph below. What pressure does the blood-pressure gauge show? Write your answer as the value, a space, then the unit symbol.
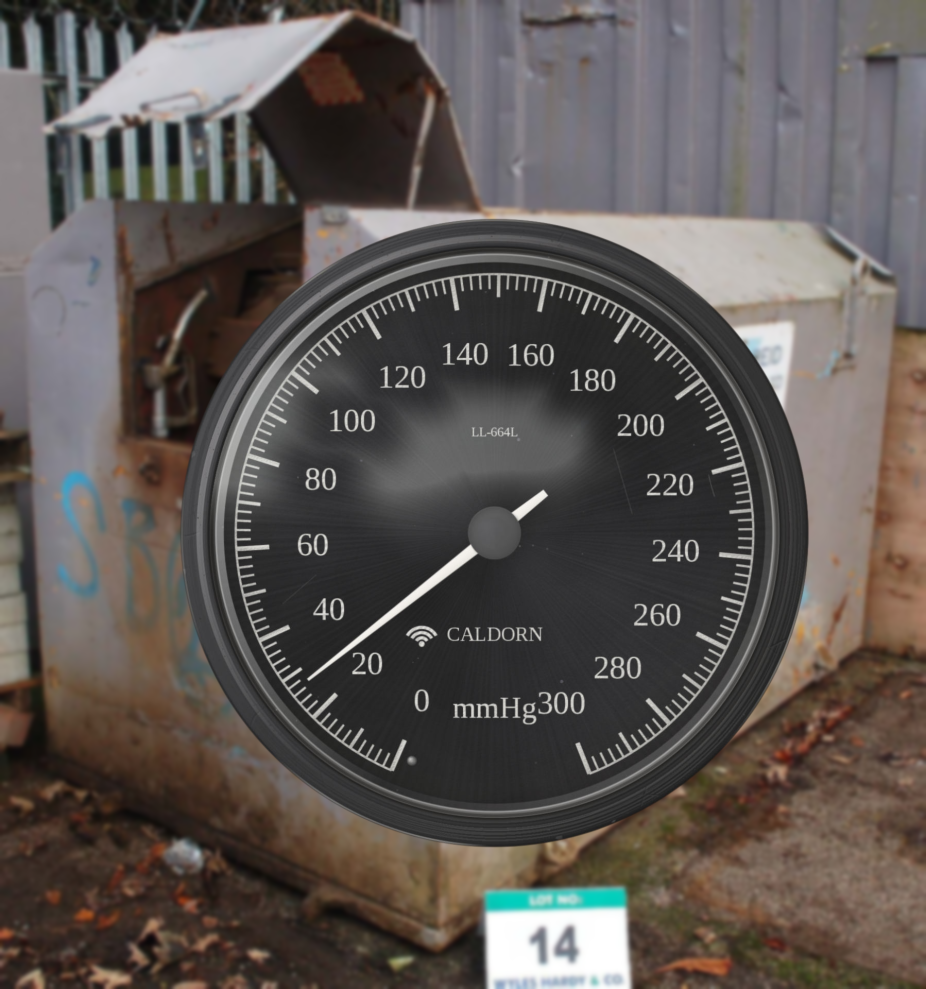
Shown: 27 mmHg
